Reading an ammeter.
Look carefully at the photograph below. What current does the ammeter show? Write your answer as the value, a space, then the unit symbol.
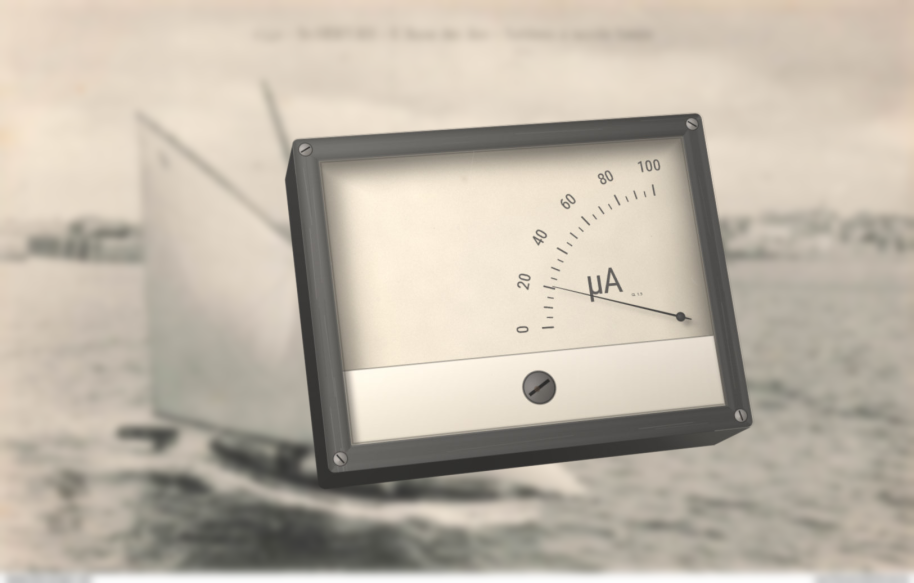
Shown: 20 µA
